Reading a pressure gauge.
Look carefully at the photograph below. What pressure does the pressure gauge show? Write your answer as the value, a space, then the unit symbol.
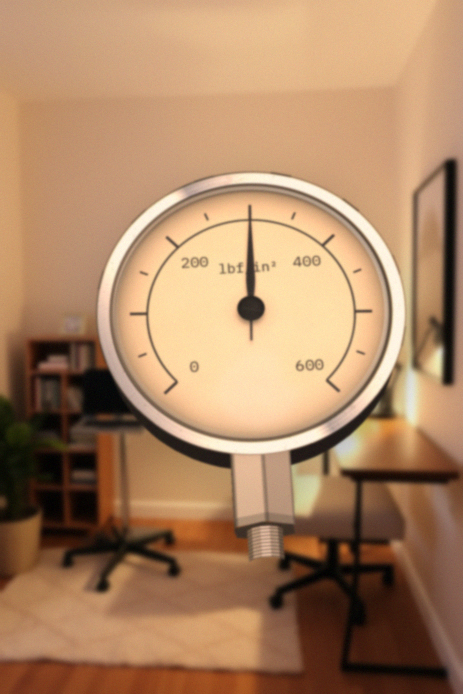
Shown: 300 psi
